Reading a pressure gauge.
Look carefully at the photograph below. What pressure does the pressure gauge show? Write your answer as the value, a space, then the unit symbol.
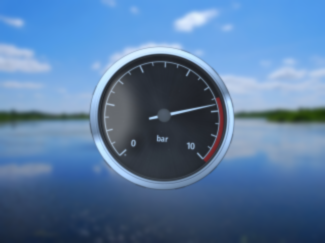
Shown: 7.75 bar
